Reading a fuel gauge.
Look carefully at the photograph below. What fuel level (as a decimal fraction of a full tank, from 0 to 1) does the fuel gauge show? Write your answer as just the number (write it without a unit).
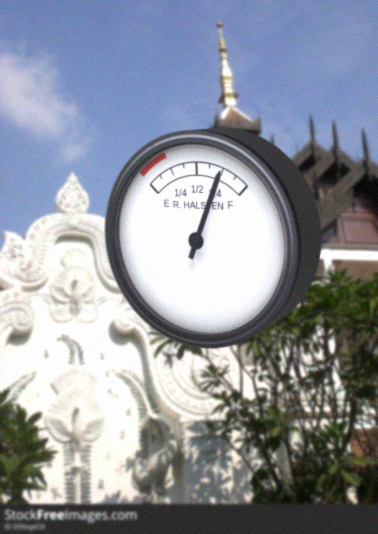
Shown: 0.75
